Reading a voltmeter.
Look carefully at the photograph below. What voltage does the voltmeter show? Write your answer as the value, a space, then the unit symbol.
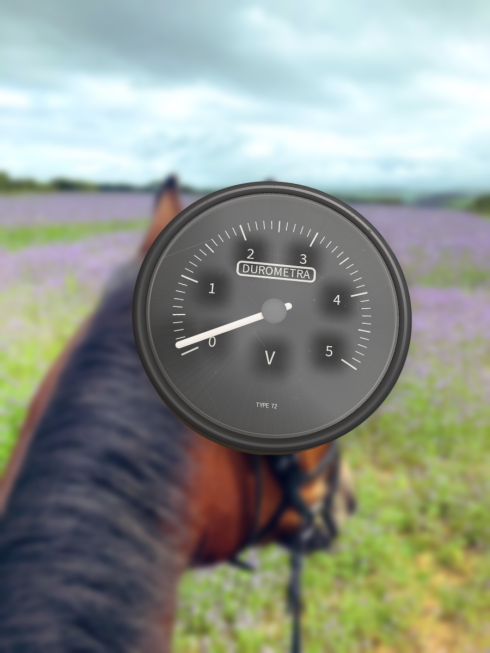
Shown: 0.1 V
